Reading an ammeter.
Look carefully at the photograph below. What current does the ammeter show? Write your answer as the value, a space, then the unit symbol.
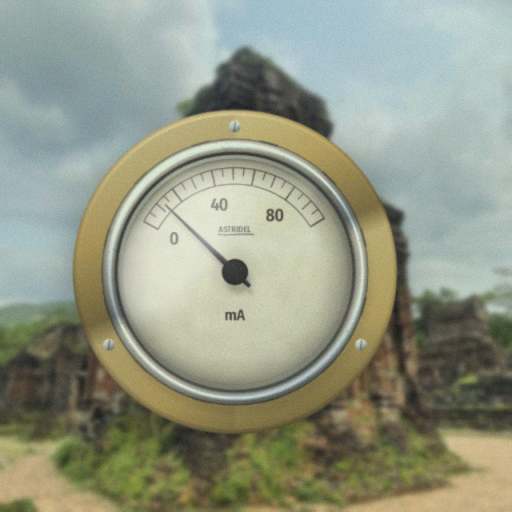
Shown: 12.5 mA
